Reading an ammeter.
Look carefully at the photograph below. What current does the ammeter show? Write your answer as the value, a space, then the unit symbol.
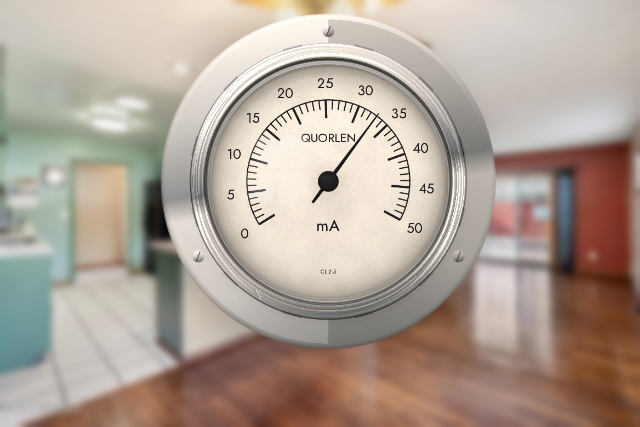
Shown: 33 mA
